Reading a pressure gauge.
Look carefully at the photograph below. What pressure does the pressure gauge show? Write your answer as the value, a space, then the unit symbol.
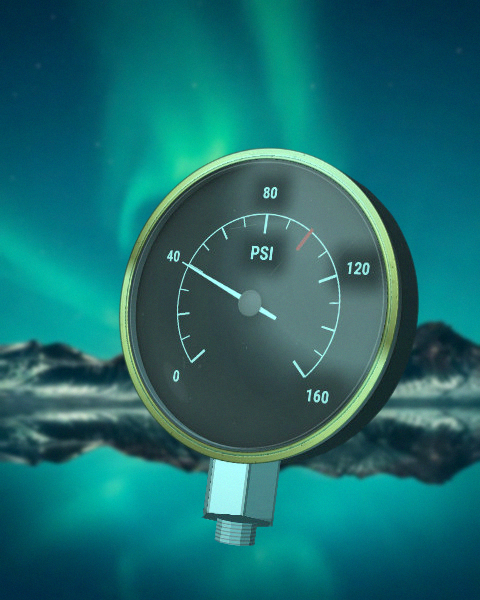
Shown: 40 psi
